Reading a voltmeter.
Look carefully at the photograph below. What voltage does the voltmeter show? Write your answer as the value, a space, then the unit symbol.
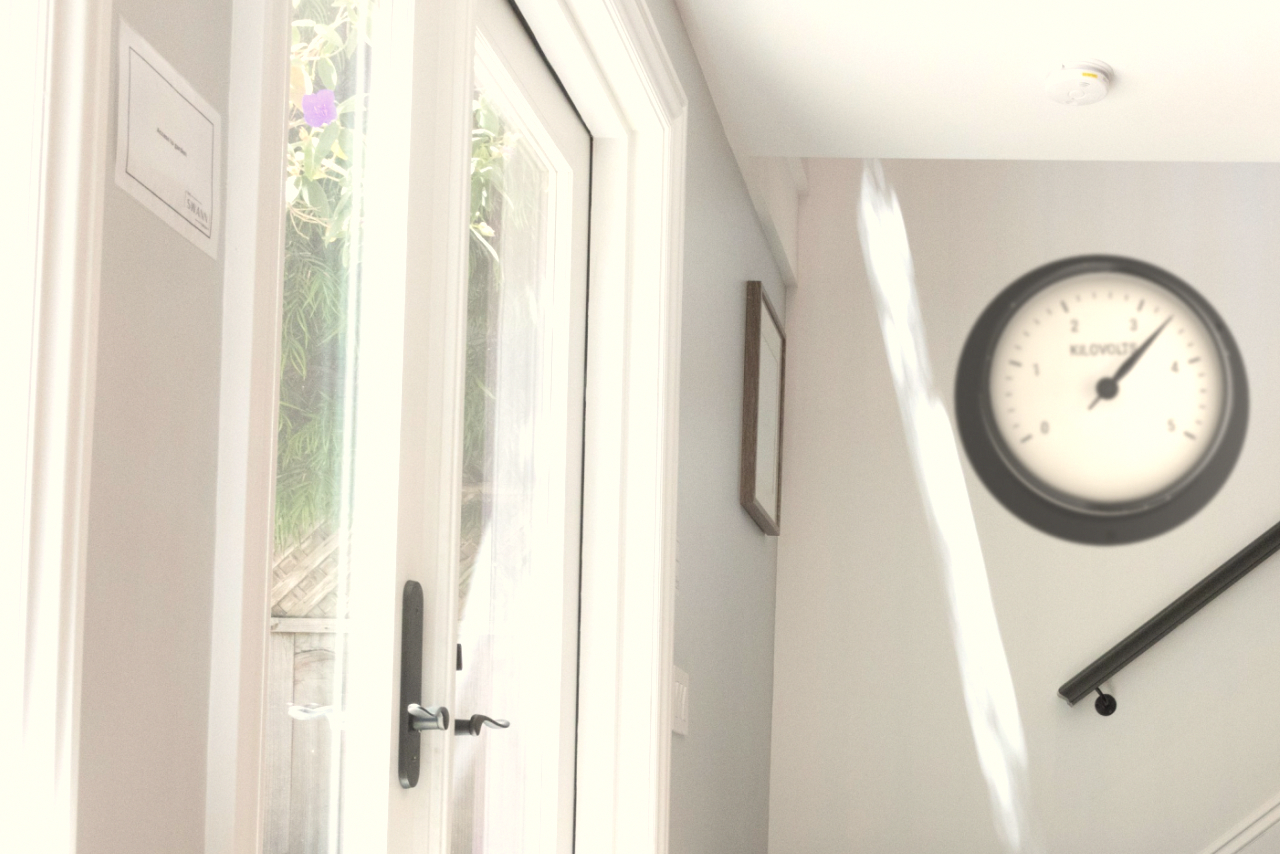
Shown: 3.4 kV
